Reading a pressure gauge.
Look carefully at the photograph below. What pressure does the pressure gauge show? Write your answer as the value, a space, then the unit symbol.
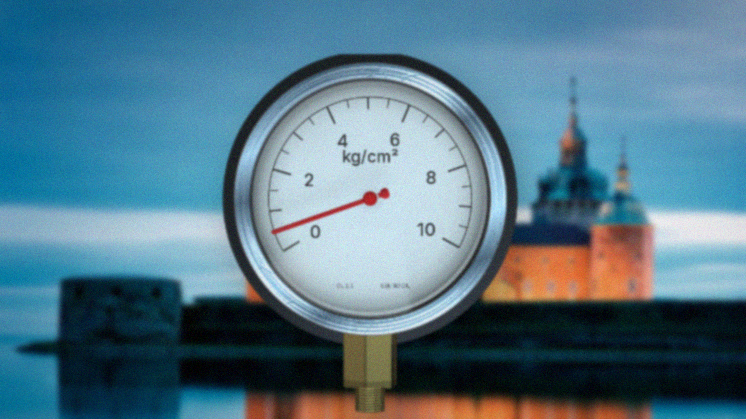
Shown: 0.5 kg/cm²
